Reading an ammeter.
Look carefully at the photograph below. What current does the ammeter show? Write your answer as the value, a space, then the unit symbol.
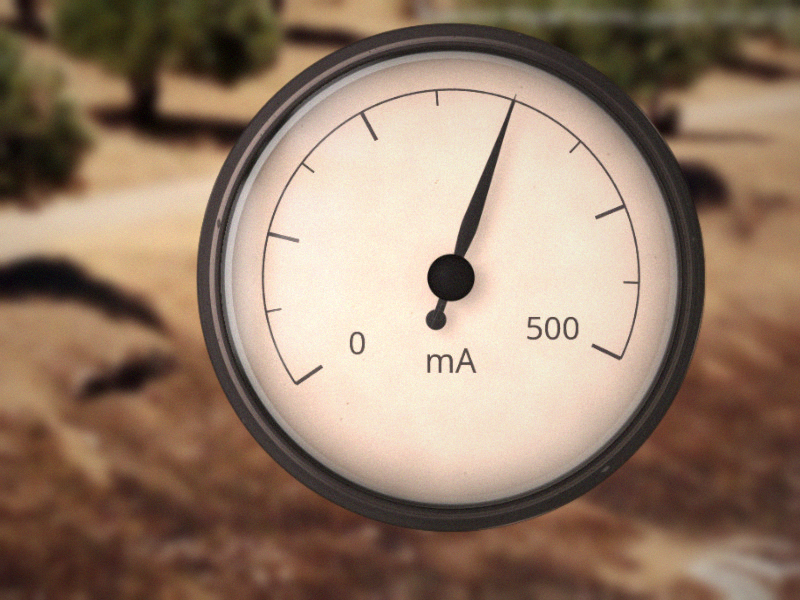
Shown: 300 mA
